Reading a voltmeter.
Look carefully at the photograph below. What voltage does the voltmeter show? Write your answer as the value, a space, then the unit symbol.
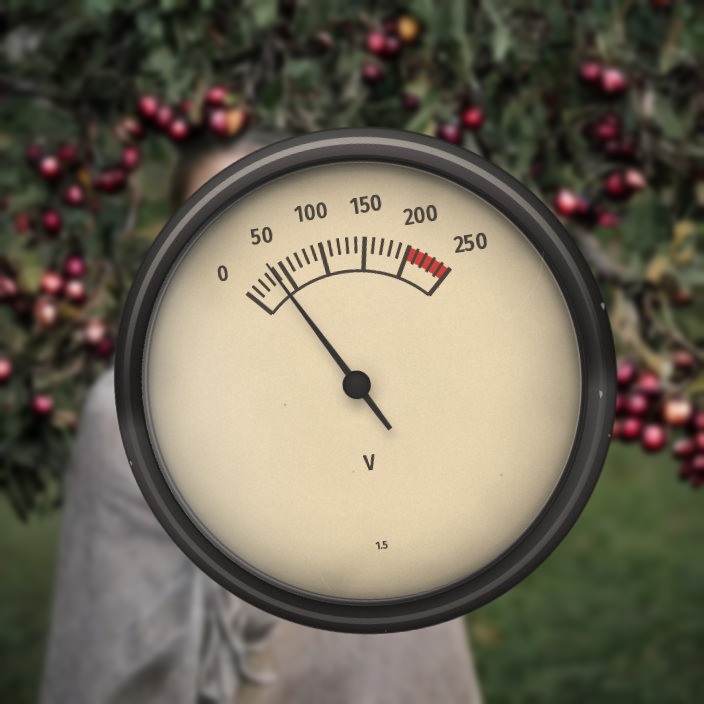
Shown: 40 V
